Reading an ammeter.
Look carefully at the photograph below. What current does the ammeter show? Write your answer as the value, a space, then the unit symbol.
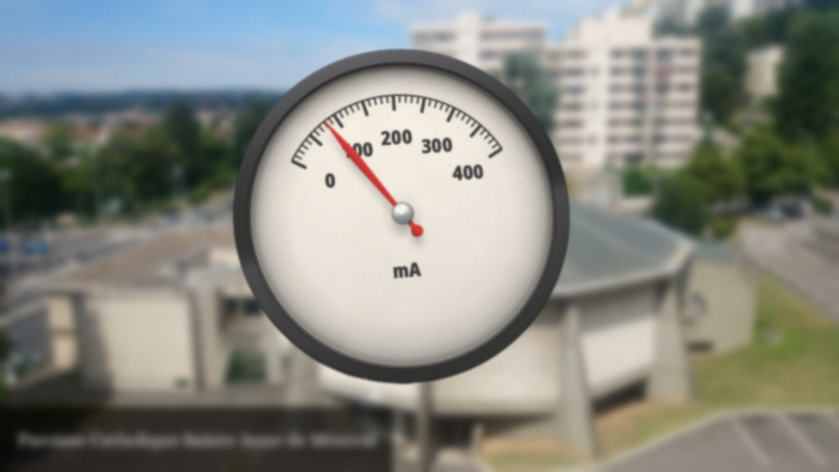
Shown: 80 mA
